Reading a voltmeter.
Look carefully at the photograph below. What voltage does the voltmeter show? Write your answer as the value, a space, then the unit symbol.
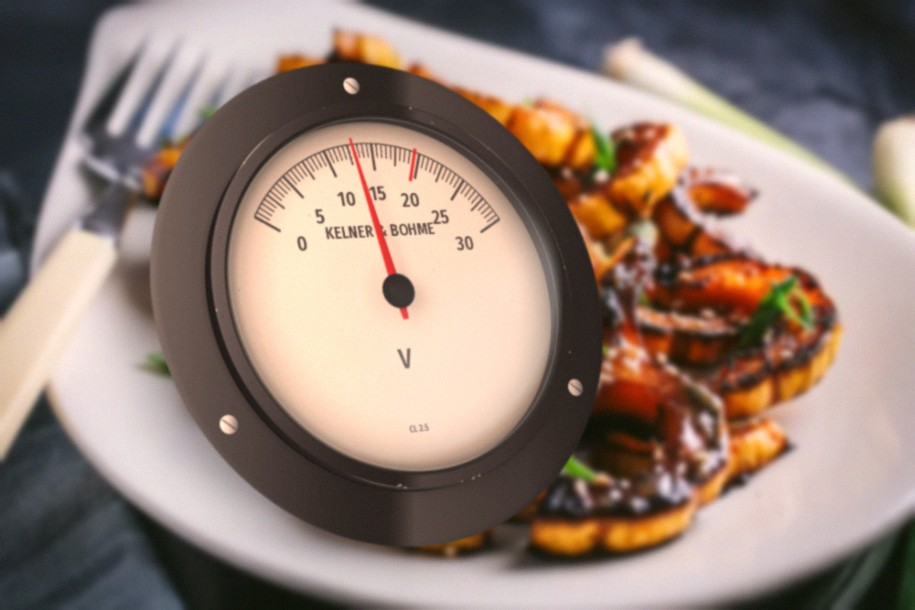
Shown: 12.5 V
